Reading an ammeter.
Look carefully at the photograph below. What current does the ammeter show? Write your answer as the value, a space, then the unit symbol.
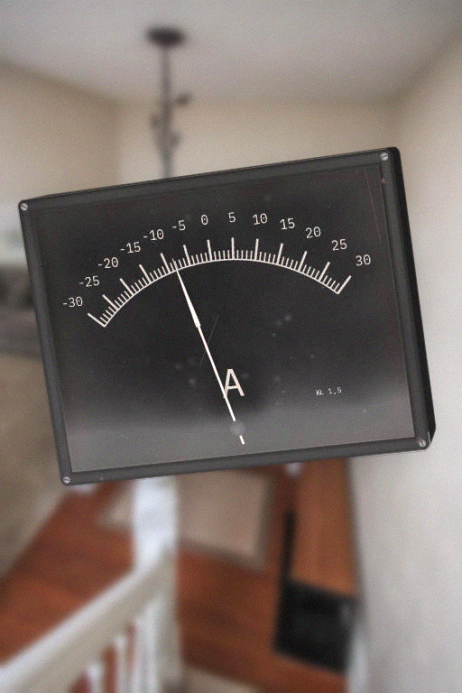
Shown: -8 A
